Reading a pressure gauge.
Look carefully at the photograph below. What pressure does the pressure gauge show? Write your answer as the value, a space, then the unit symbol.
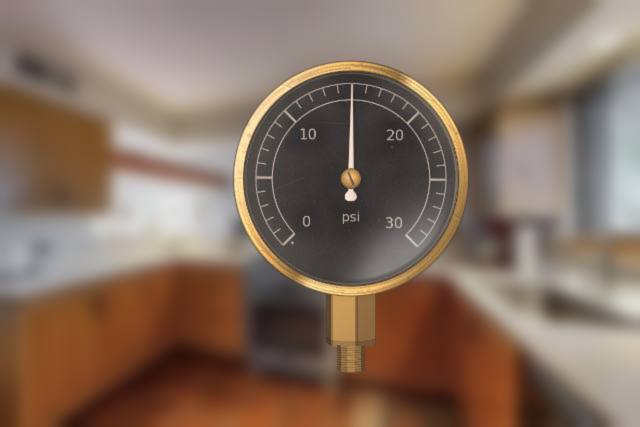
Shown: 15 psi
